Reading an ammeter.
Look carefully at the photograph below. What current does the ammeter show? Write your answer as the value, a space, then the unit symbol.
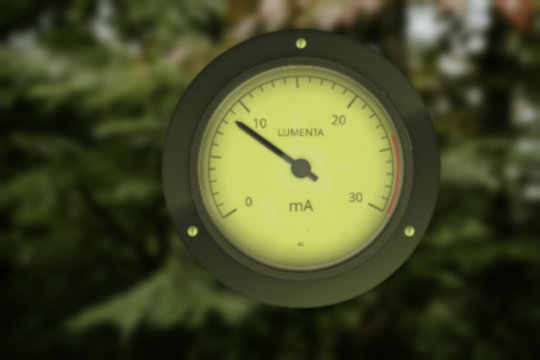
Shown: 8.5 mA
